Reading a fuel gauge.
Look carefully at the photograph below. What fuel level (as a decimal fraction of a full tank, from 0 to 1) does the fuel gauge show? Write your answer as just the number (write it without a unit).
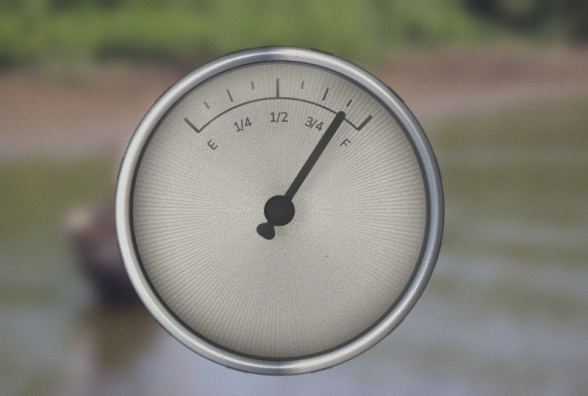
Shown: 0.875
